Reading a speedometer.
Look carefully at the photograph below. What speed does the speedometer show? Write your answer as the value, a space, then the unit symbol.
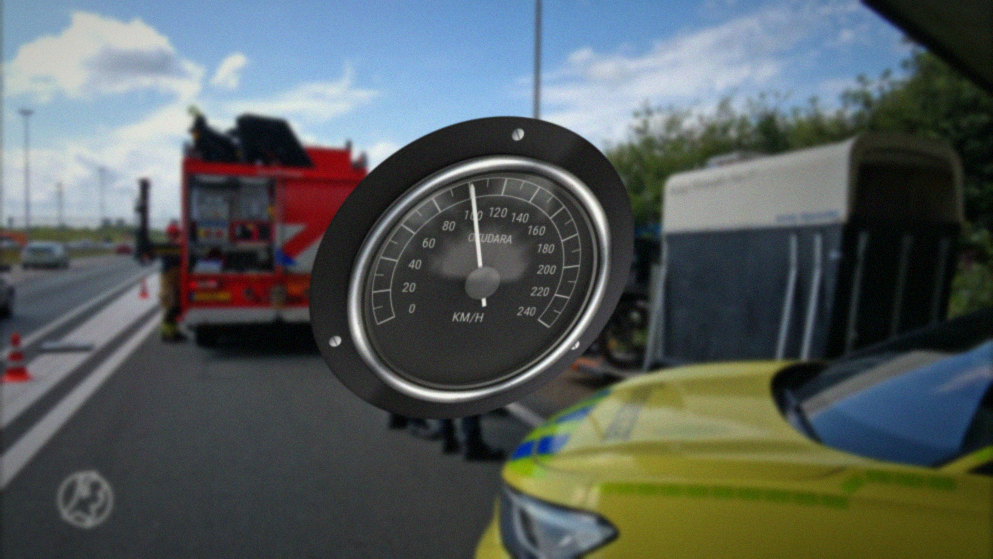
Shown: 100 km/h
